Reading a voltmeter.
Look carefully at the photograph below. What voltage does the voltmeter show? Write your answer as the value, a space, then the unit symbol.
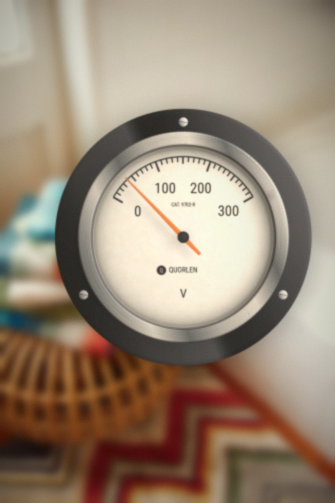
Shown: 40 V
